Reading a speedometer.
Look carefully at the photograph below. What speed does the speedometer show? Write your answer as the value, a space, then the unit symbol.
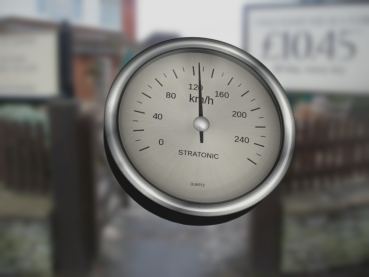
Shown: 125 km/h
